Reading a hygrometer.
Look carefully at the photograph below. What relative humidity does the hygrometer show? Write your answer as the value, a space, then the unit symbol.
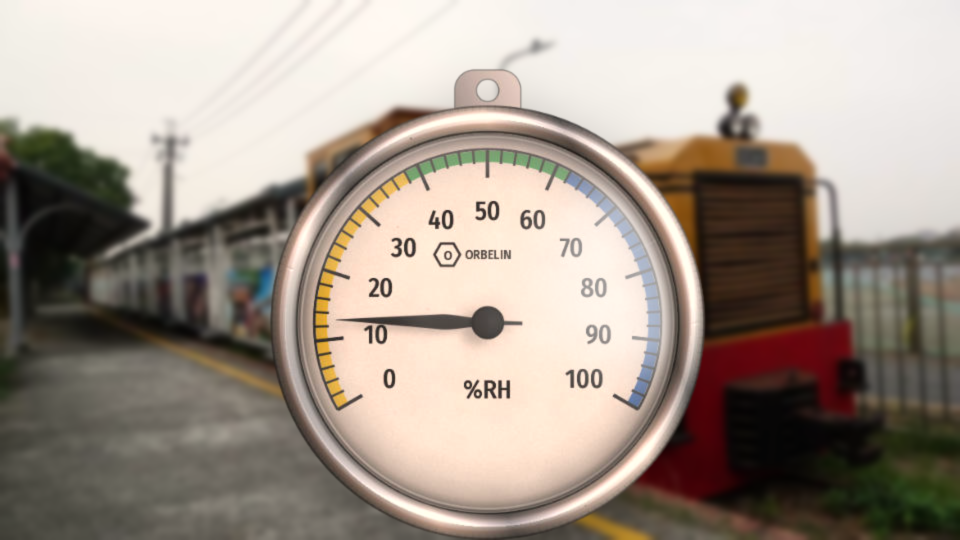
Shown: 13 %
